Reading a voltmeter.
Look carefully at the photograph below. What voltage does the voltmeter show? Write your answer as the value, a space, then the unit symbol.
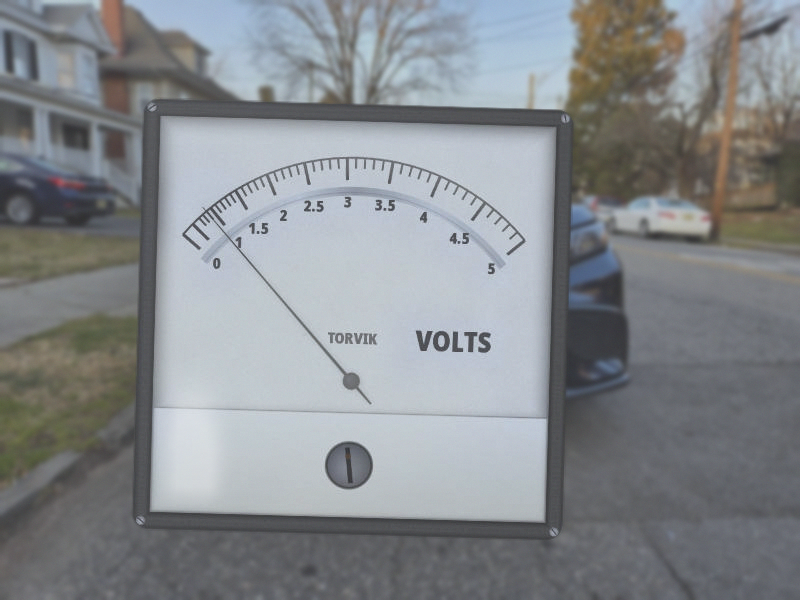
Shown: 0.9 V
